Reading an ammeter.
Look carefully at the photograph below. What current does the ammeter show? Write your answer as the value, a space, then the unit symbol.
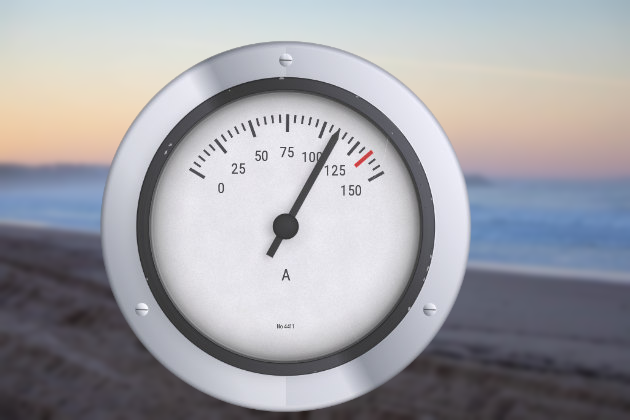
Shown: 110 A
